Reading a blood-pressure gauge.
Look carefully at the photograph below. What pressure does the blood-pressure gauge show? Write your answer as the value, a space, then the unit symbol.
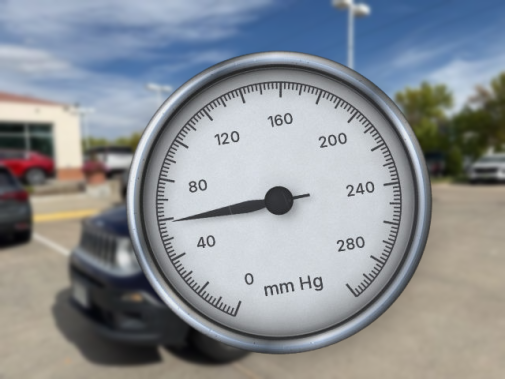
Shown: 58 mmHg
